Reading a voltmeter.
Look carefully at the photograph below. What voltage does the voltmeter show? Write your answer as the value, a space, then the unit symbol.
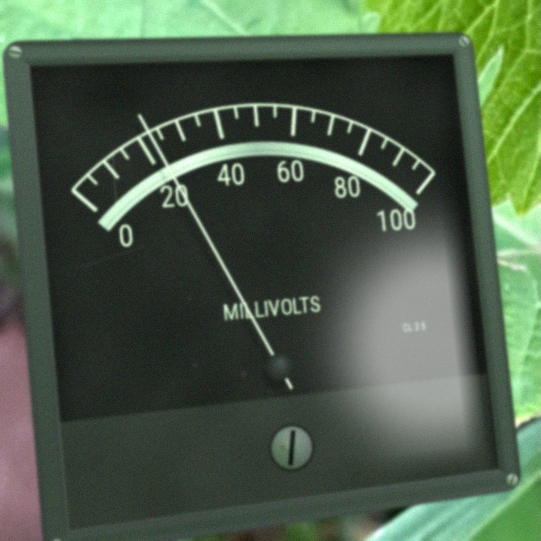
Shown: 22.5 mV
